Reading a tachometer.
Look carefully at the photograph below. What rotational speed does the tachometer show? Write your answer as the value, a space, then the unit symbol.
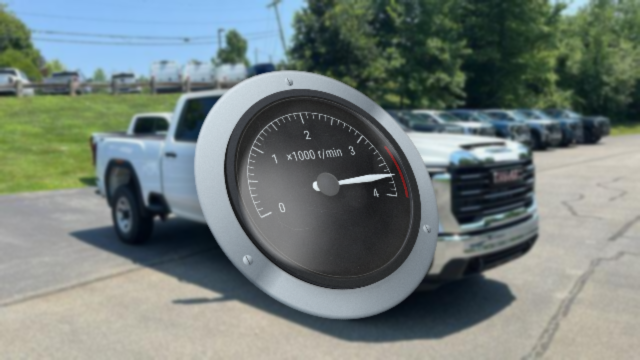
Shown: 3700 rpm
